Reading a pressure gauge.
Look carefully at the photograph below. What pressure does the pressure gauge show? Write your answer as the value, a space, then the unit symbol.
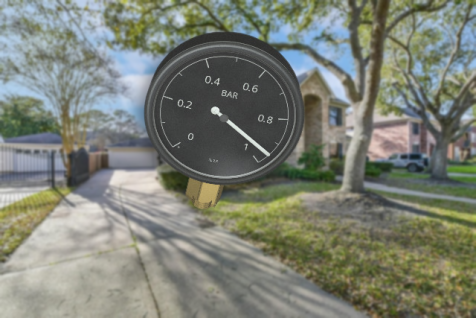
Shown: 0.95 bar
